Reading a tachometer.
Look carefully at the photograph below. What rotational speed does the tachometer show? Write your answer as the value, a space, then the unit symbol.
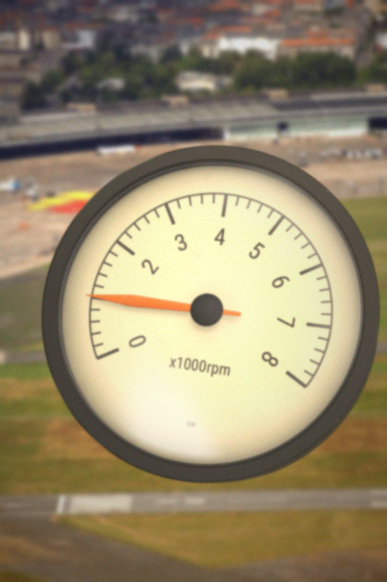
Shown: 1000 rpm
